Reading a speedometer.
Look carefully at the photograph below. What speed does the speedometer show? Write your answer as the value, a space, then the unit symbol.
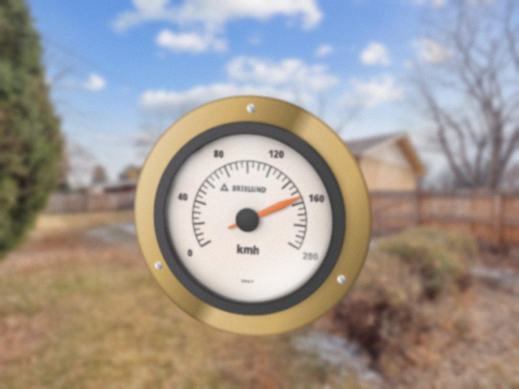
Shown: 155 km/h
